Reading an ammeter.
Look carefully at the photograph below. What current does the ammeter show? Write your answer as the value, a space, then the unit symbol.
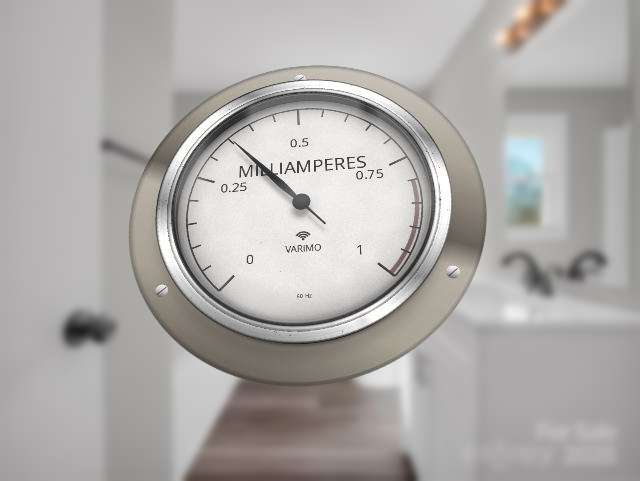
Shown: 0.35 mA
